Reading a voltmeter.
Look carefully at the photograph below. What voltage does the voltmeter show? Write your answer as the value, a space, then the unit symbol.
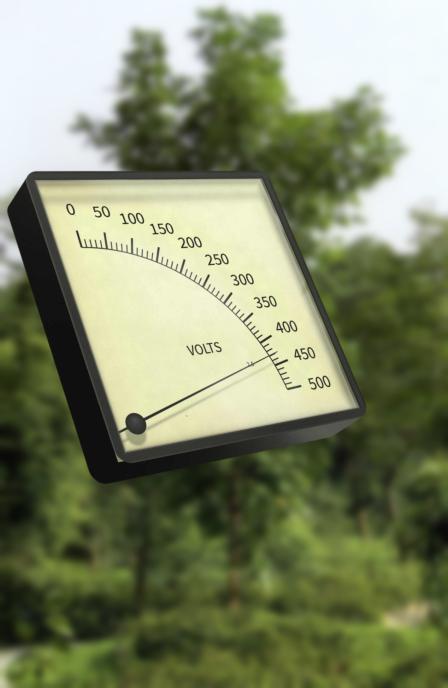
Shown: 430 V
